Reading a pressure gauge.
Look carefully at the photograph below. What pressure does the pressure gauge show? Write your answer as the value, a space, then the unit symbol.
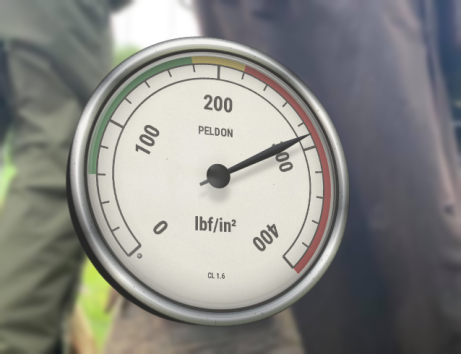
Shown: 290 psi
